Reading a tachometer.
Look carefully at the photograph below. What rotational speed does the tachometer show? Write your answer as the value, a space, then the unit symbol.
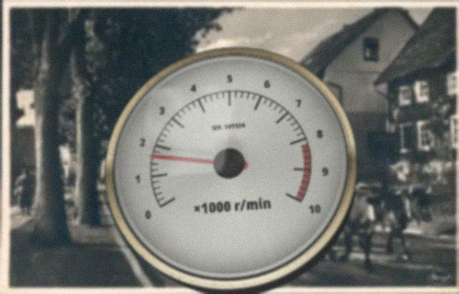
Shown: 1600 rpm
